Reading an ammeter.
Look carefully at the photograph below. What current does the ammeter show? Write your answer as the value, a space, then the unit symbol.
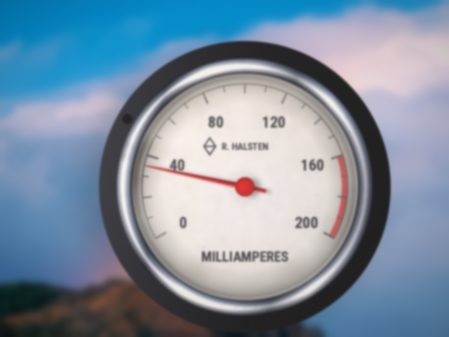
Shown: 35 mA
